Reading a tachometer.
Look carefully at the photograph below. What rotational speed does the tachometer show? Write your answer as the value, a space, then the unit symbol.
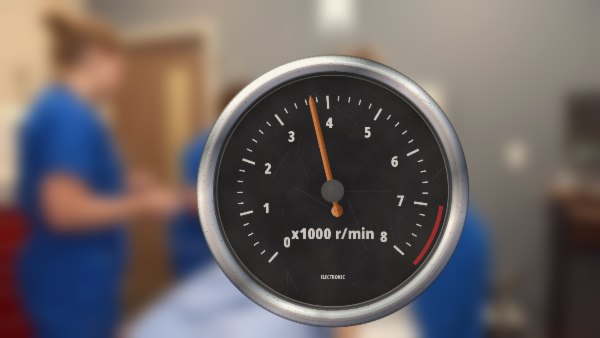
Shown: 3700 rpm
